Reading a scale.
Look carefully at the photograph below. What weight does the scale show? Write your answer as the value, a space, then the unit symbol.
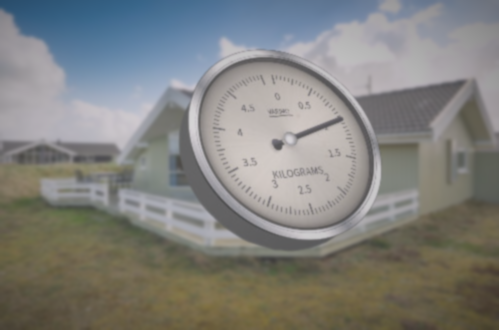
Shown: 1 kg
